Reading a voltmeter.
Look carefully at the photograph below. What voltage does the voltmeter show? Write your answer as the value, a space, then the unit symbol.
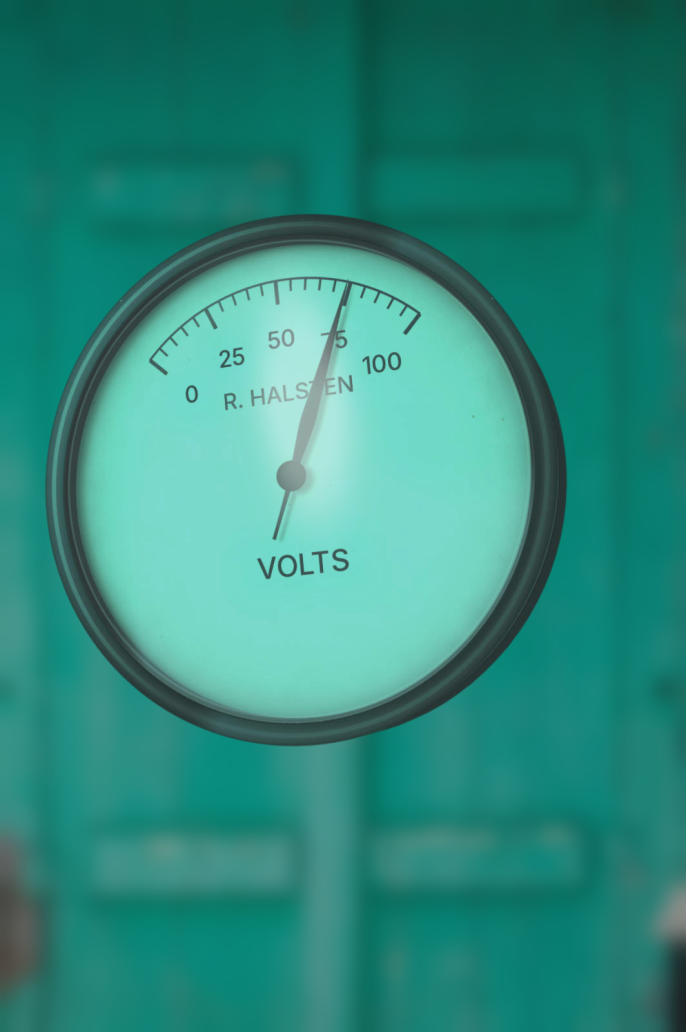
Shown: 75 V
